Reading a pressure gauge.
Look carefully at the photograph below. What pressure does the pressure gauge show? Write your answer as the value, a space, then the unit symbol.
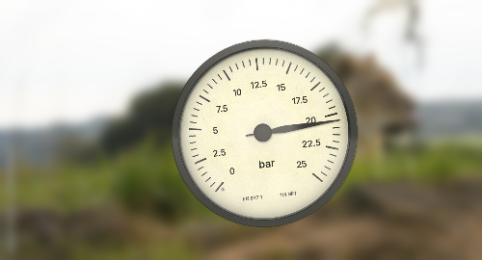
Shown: 20.5 bar
